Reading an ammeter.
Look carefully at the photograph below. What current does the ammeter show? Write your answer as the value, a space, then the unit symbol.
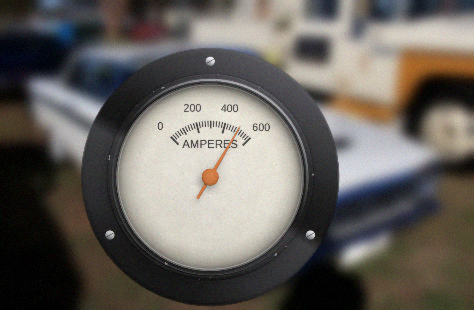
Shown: 500 A
